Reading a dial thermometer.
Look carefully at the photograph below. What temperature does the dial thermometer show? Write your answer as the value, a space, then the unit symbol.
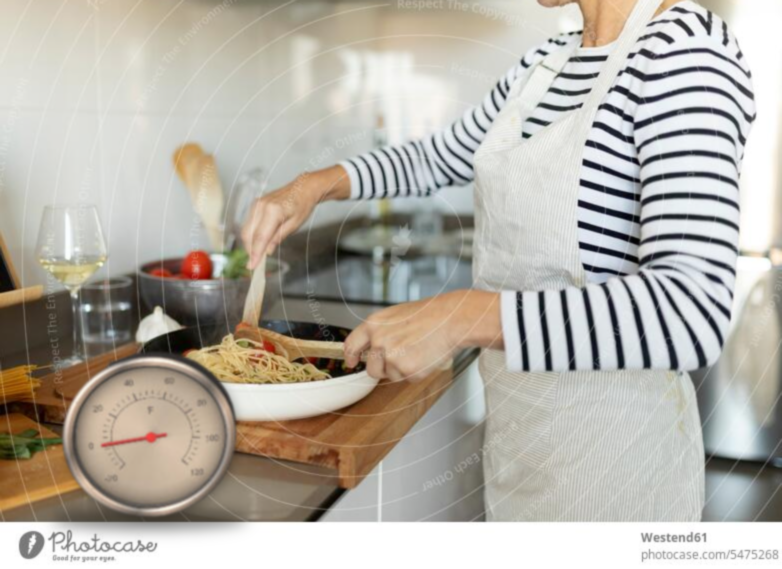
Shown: 0 °F
